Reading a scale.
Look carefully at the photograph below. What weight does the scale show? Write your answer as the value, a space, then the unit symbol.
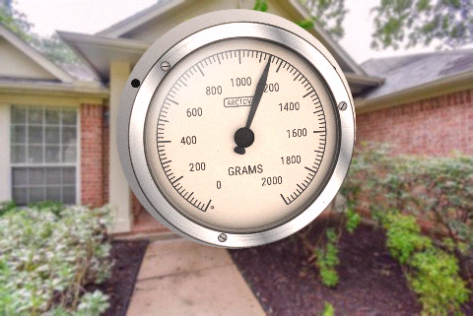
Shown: 1140 g
